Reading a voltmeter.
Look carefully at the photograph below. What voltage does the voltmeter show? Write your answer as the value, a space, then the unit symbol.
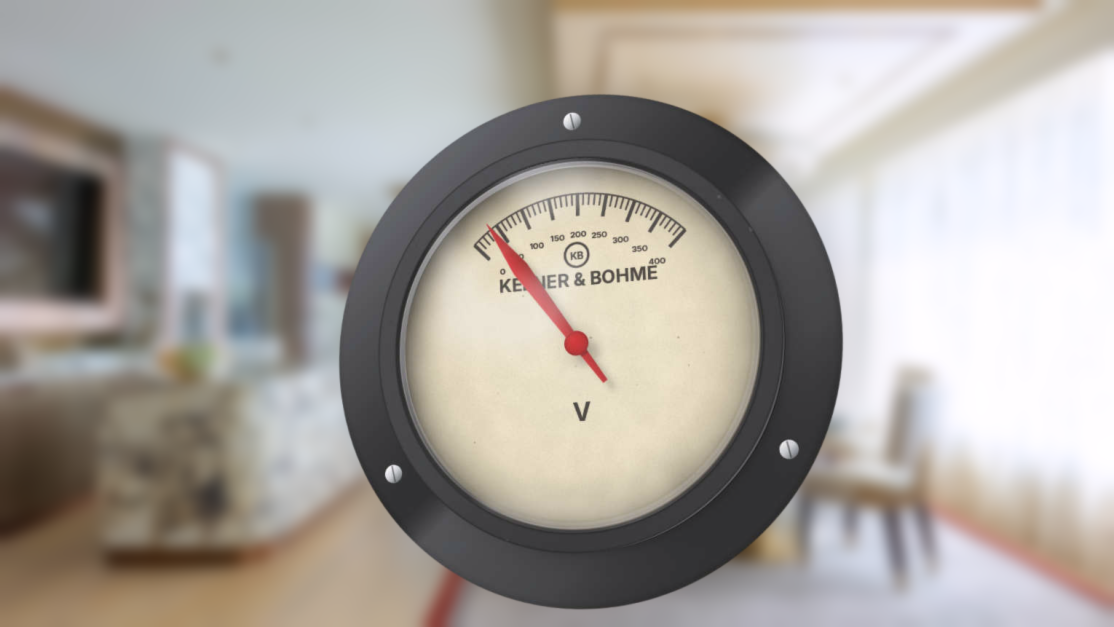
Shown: 40 V
